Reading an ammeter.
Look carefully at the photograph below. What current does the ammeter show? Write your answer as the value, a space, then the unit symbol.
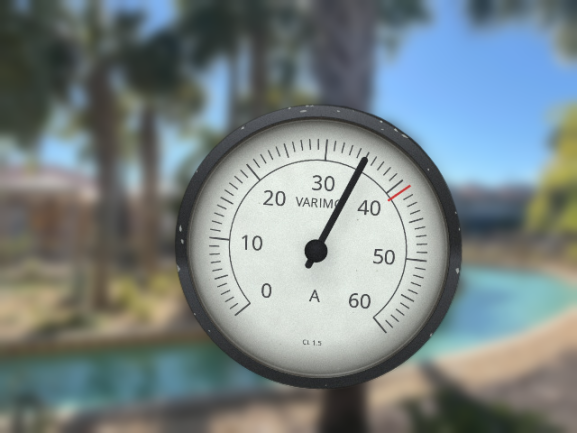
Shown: 35 A
